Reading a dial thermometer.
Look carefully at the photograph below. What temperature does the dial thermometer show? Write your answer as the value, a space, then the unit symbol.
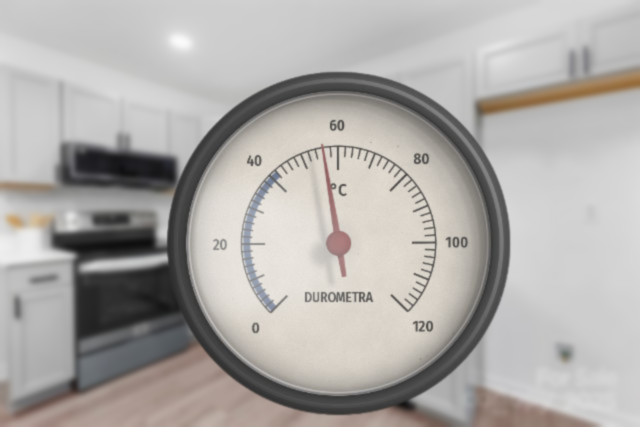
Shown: 56 °C
